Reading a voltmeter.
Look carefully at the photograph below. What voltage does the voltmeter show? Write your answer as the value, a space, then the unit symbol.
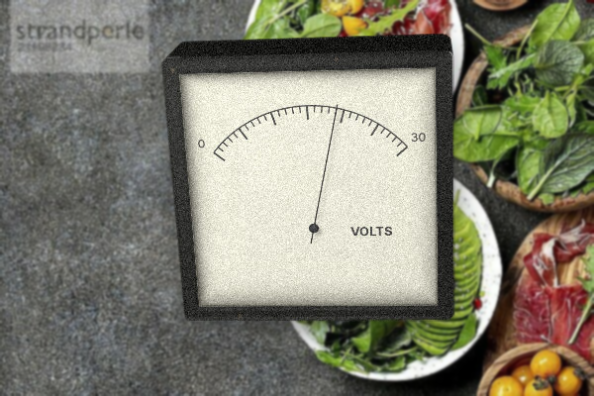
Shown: 19 V
